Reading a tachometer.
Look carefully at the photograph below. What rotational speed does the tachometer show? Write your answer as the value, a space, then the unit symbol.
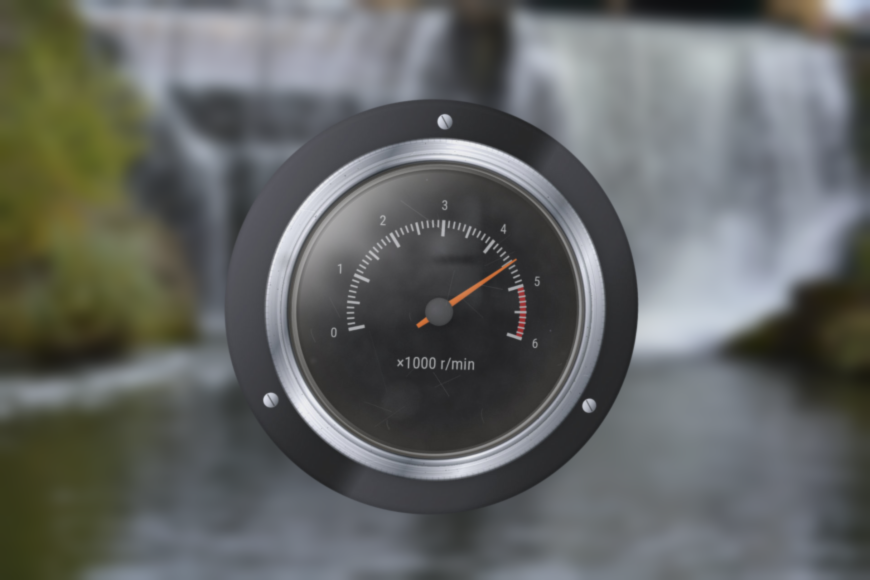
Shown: 4500 rpm
